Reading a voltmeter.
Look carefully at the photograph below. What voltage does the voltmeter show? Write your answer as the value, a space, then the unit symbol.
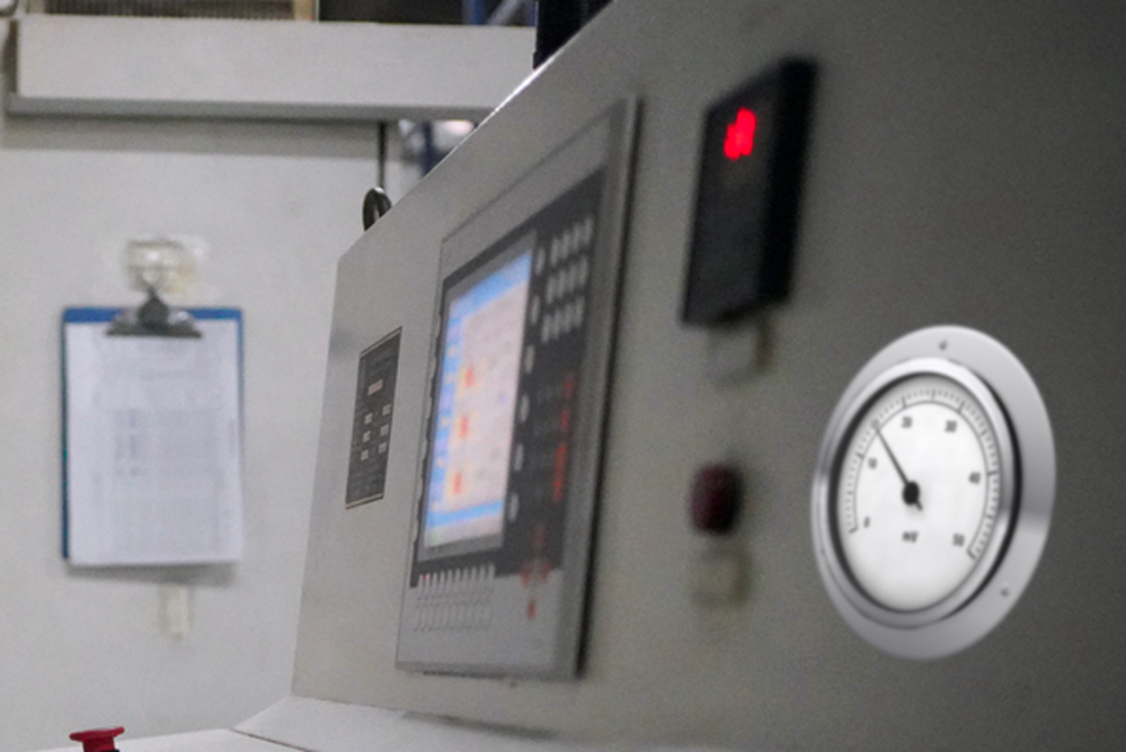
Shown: 15 mV
